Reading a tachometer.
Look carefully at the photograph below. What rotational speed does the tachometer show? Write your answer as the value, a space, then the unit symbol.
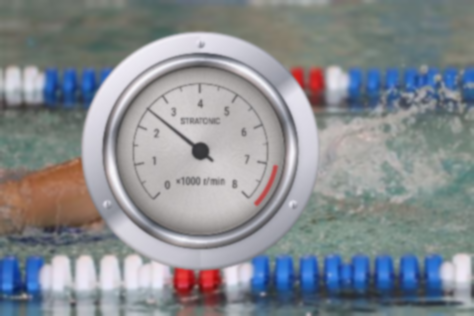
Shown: 2500 rpm
